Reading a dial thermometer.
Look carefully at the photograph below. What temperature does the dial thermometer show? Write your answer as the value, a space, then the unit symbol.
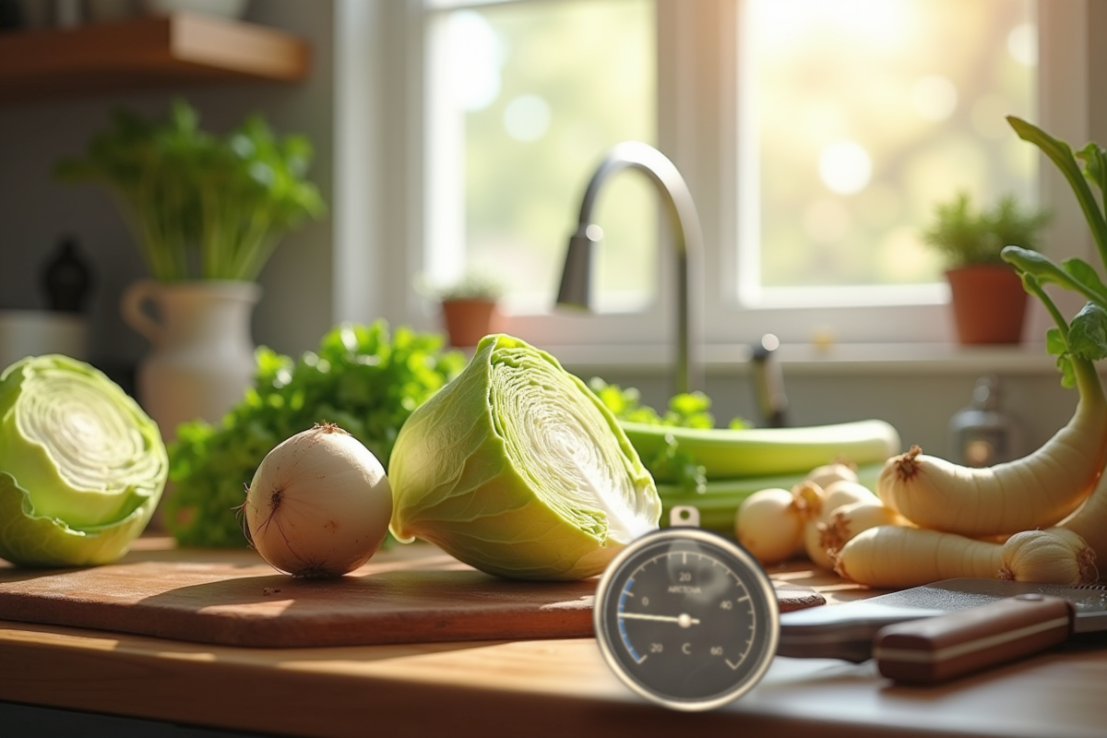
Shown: -6 °C
